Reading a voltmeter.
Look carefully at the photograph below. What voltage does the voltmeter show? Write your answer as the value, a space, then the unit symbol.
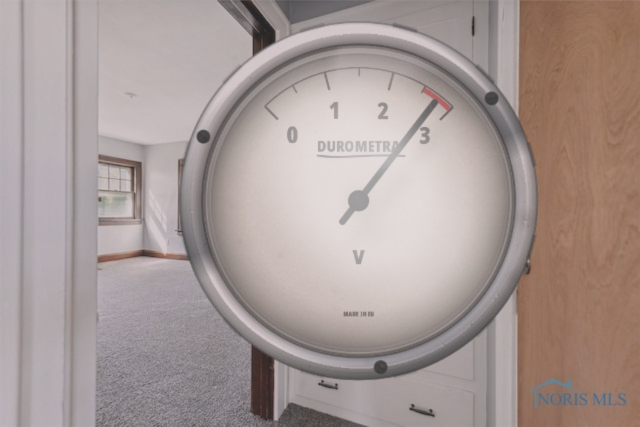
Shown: 2.75 V
